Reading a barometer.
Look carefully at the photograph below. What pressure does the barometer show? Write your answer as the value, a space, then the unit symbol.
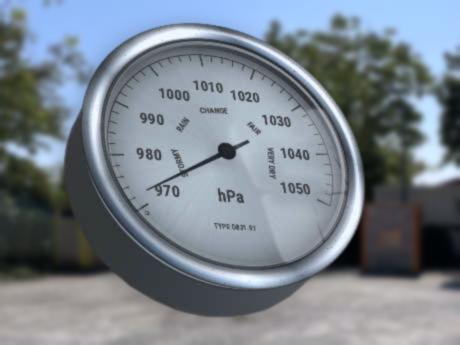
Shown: 972 hPa
